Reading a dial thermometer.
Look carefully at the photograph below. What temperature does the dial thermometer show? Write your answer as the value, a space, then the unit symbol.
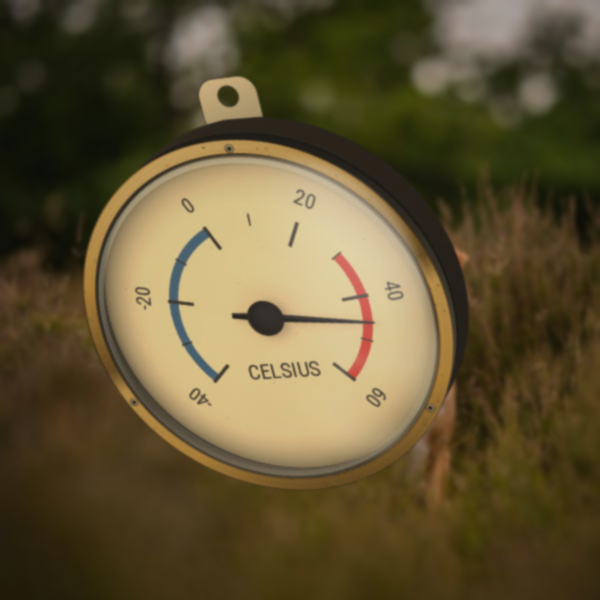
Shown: 45 °C
